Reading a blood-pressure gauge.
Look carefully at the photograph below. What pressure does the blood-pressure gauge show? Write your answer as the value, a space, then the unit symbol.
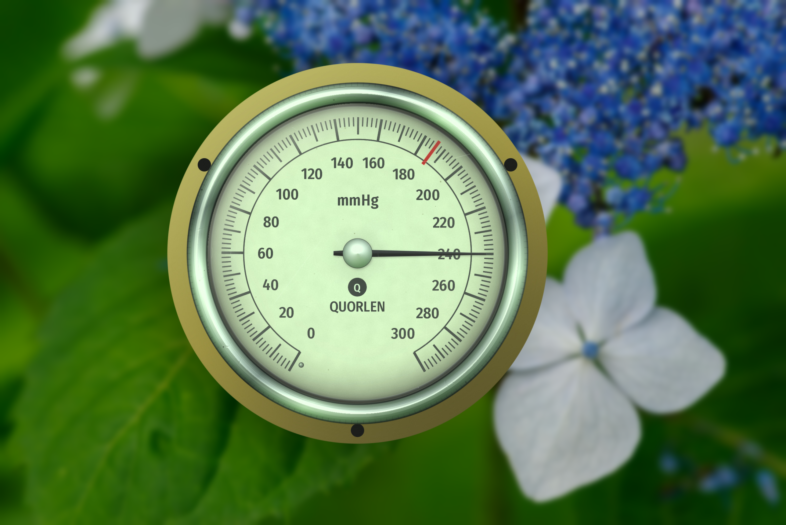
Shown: 240 mmHg
